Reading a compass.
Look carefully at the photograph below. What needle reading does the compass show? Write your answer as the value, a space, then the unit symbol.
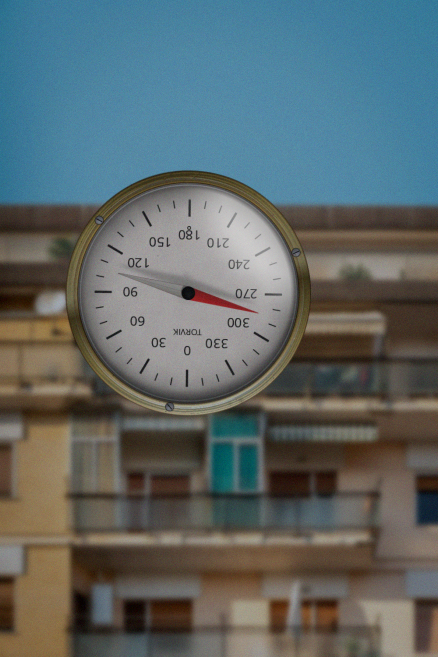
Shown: 285 °
